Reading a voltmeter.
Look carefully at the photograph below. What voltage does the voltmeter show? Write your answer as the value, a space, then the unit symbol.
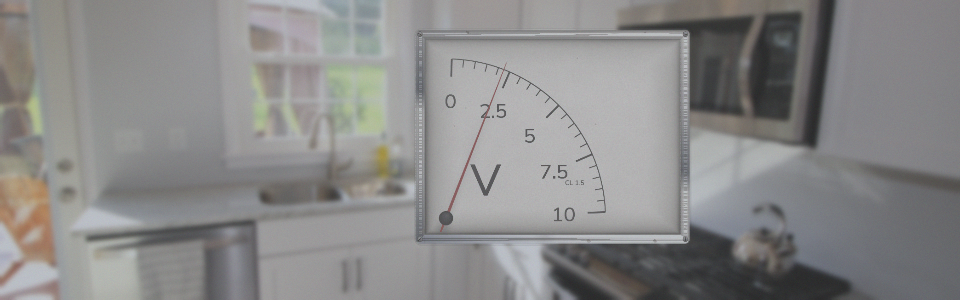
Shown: 2.25 V
